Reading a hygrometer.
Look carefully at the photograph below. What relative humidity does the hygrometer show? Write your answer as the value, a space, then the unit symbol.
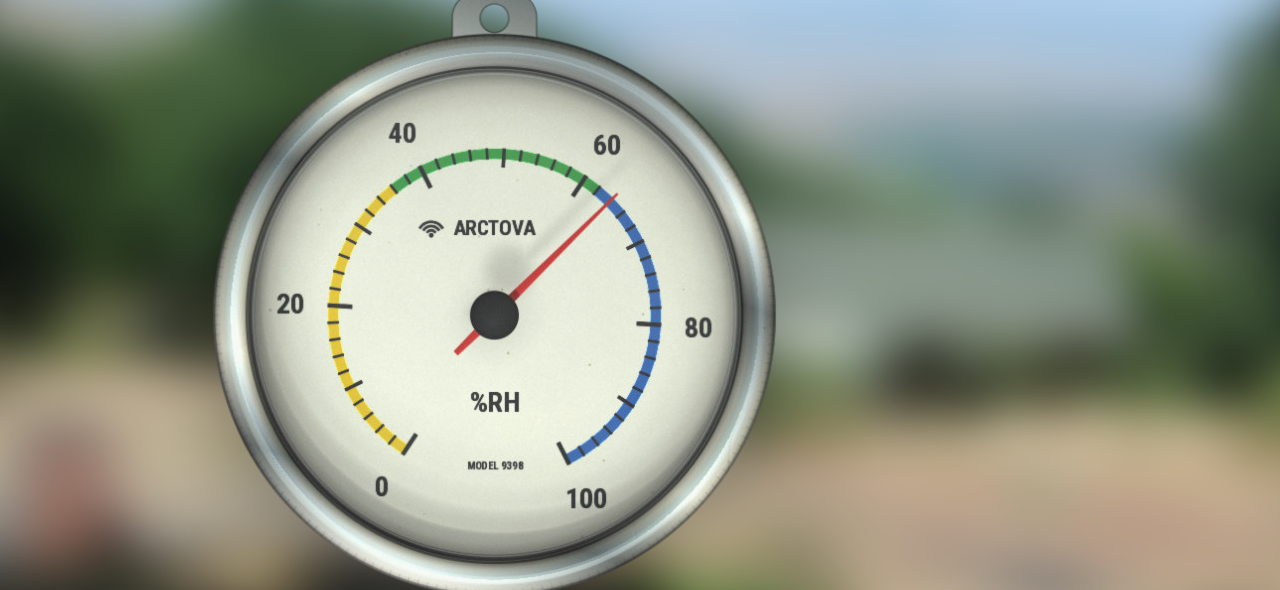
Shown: 64 %
